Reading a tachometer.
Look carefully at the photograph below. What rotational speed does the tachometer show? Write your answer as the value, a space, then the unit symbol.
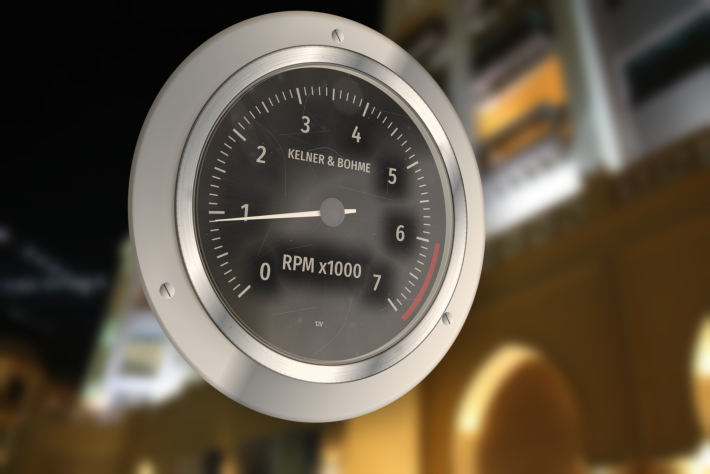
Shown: 900 rpm
